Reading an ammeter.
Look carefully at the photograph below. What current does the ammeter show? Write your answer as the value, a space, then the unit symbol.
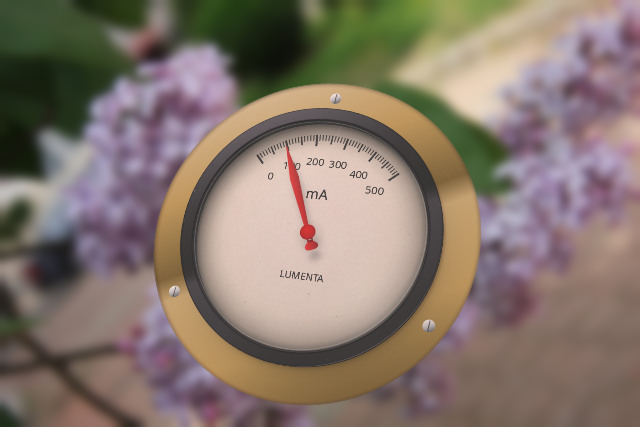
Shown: 100 mA
